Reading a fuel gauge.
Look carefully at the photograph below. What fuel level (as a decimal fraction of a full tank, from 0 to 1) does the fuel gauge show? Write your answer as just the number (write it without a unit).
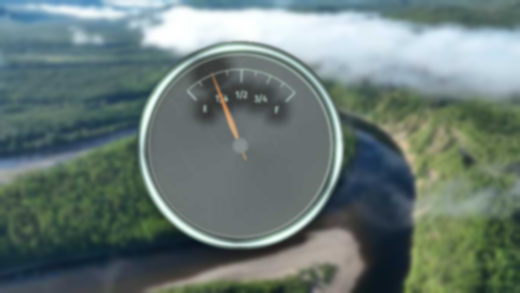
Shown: 0.25
